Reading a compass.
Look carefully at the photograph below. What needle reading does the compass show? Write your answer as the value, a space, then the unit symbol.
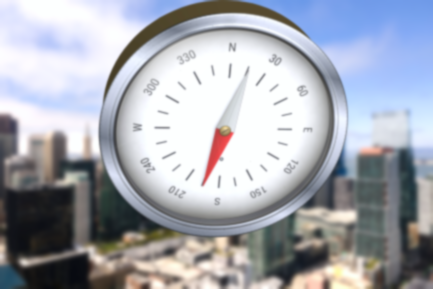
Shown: 195 °
